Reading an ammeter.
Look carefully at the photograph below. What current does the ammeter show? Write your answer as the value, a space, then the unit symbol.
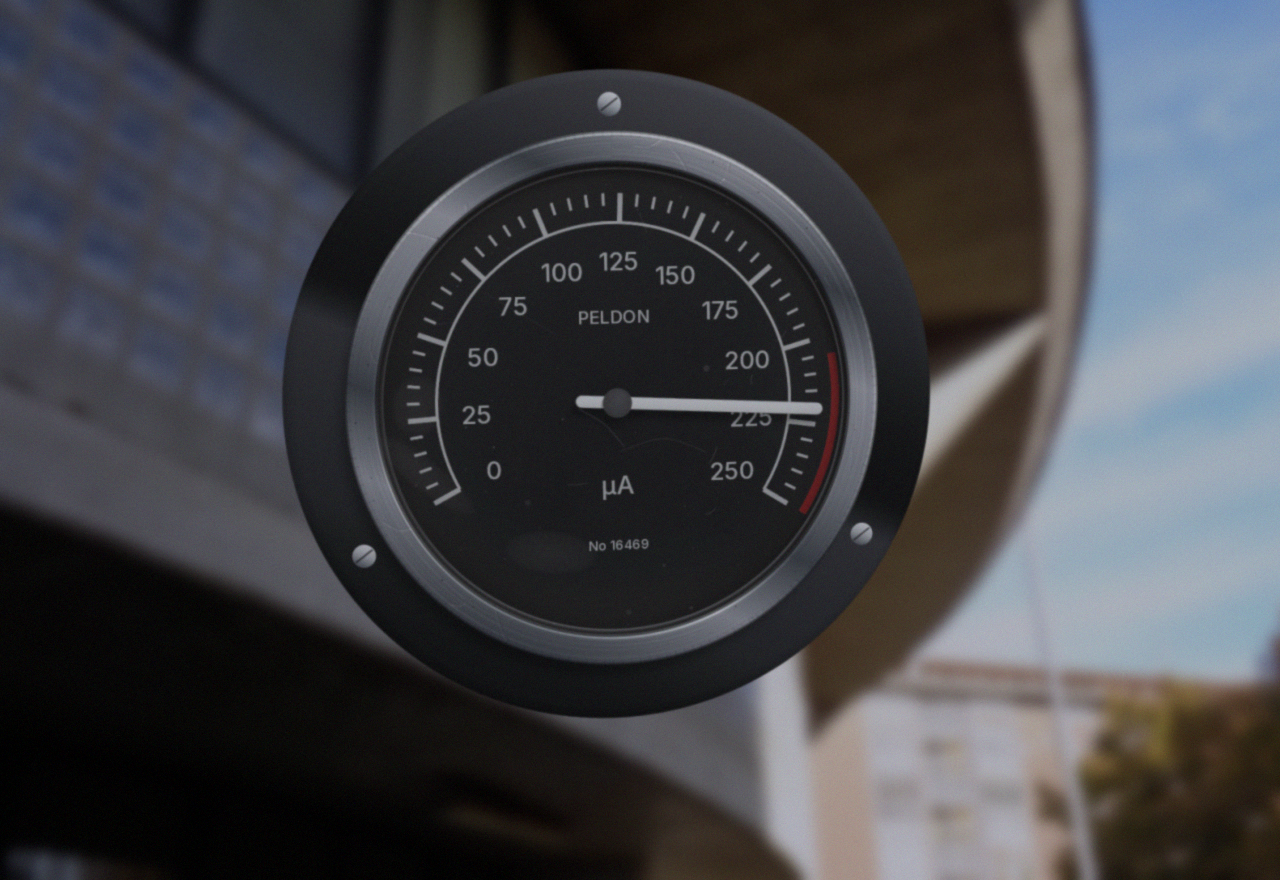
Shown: 220 µA
